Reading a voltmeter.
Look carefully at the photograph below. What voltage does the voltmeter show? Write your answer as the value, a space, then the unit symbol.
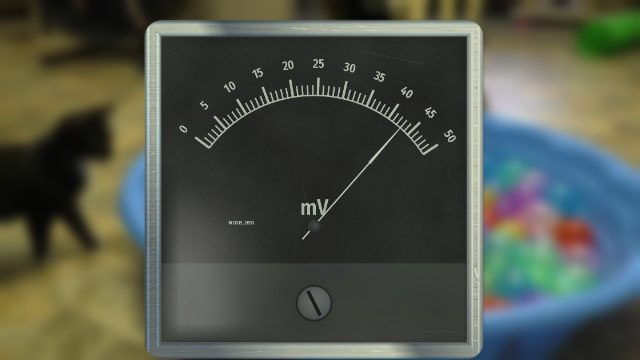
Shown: 43 mV
